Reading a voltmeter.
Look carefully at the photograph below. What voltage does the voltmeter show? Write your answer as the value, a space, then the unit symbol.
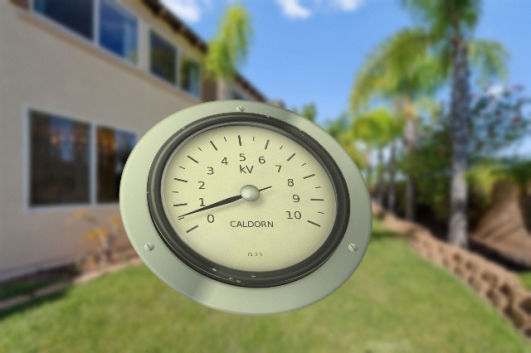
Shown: 0.5 kV
